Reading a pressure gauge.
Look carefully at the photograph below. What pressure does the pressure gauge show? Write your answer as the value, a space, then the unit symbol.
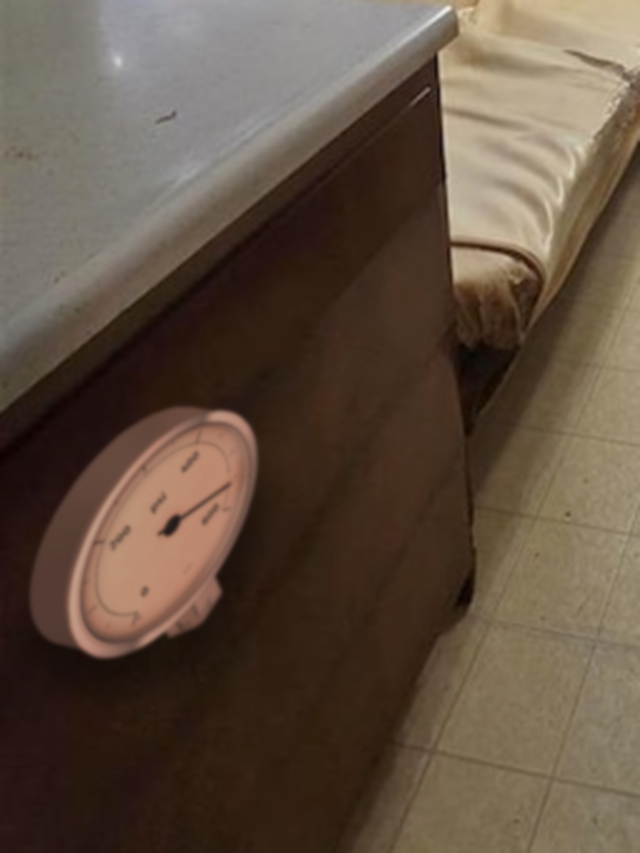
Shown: 550 psi
